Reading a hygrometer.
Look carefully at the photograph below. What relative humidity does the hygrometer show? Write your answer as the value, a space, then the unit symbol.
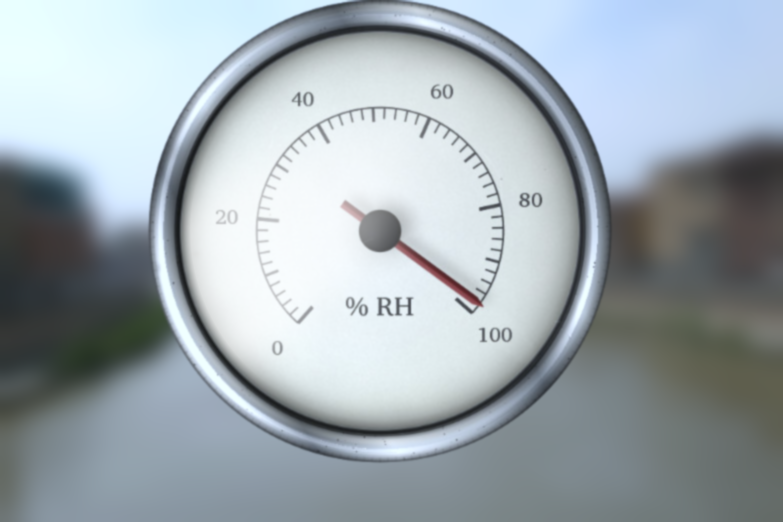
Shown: 98 %
